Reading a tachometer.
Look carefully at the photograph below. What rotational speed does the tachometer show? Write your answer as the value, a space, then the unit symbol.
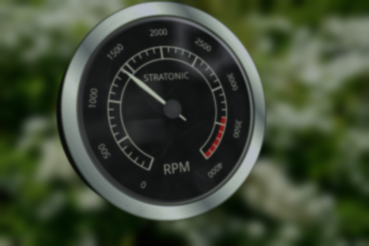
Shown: 1400 rpm
